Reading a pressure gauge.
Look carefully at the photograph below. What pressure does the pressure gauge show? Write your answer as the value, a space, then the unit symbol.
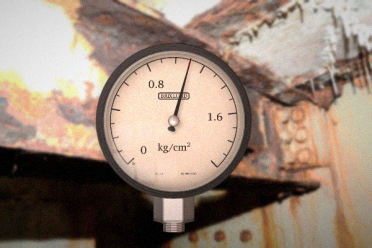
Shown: 1.1 kg/cm²
